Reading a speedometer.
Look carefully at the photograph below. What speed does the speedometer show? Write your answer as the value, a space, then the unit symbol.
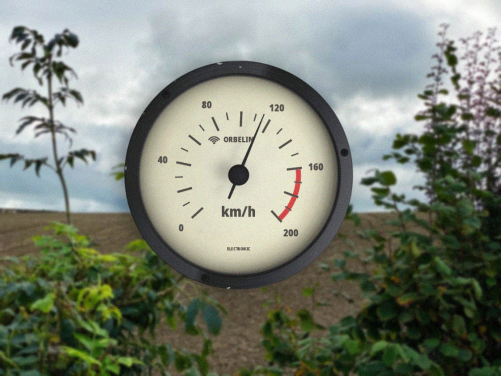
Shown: 115 km/h
